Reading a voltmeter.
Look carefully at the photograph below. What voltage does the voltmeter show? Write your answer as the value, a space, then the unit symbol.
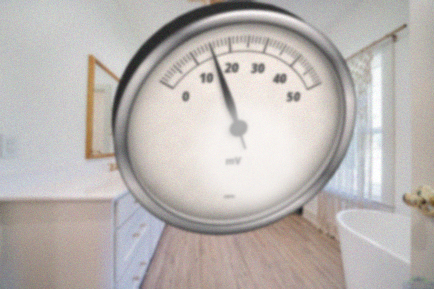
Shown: 15 mV
